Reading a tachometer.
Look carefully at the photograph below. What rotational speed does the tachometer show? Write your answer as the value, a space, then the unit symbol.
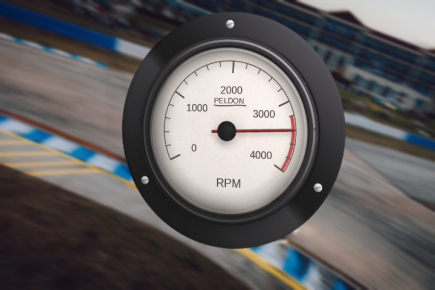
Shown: 3400 rpm
